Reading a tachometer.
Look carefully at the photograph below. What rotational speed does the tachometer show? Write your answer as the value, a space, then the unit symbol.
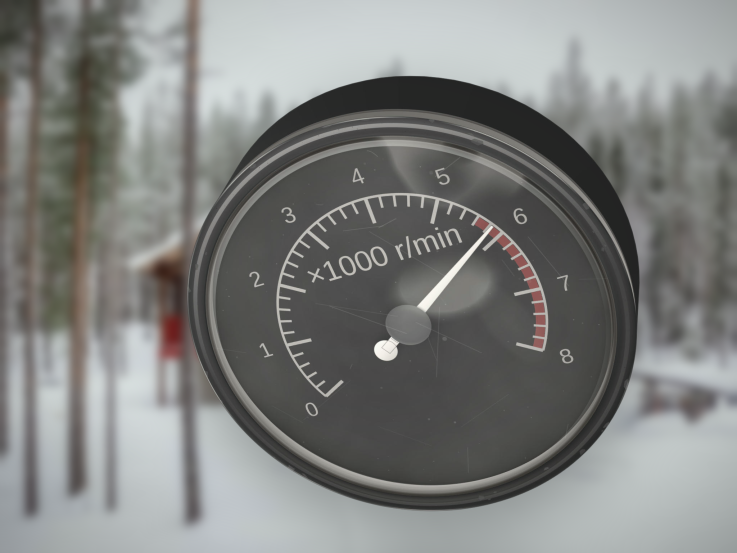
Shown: 5800 rpm
